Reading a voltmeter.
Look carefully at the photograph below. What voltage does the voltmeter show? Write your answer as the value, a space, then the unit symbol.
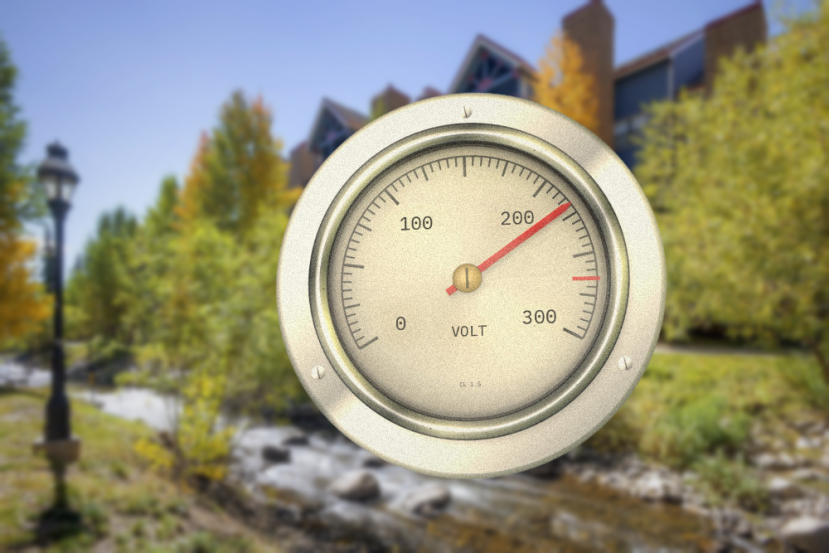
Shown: 220 V
